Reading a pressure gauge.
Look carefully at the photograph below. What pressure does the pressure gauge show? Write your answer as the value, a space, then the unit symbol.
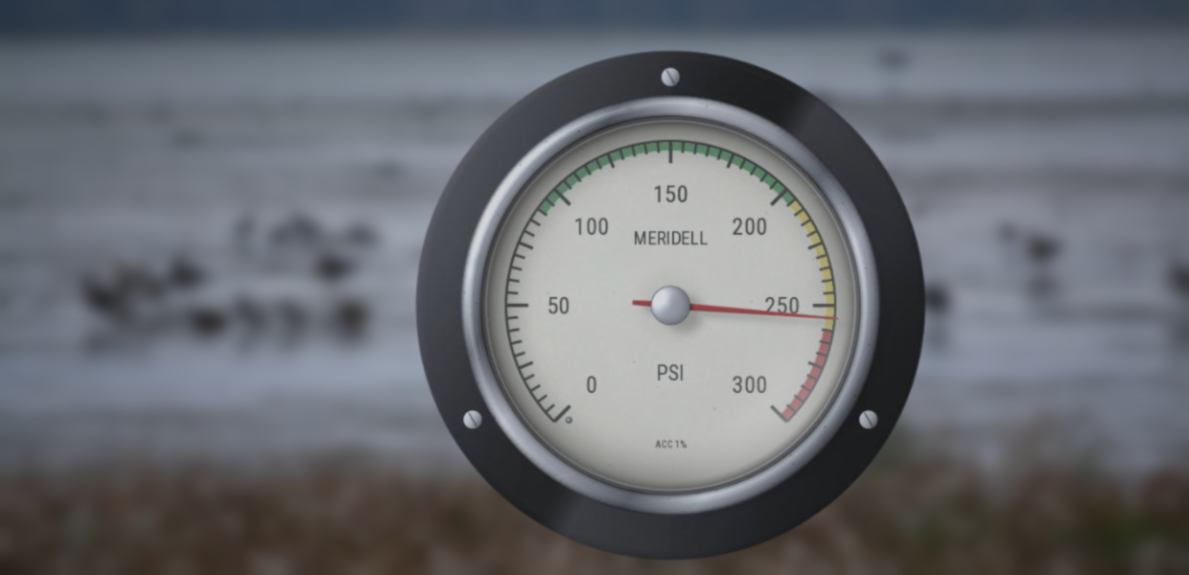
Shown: 255 psi
